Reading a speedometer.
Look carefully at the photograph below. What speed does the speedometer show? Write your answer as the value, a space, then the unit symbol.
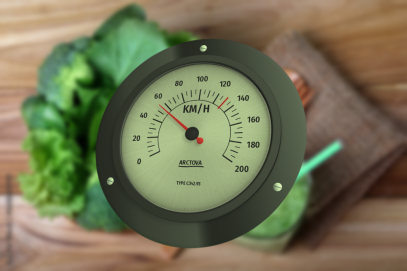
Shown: 55 km/h
